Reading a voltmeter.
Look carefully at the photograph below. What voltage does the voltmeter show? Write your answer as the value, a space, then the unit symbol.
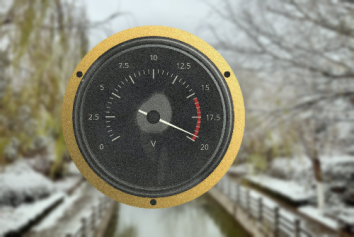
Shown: 19.5 V
